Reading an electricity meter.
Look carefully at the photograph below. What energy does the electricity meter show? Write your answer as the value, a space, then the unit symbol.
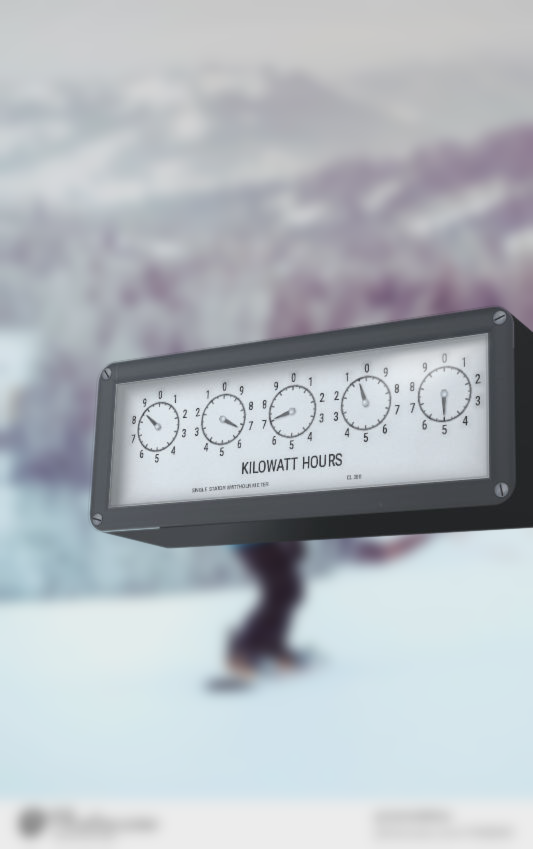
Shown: 86705 kWh
